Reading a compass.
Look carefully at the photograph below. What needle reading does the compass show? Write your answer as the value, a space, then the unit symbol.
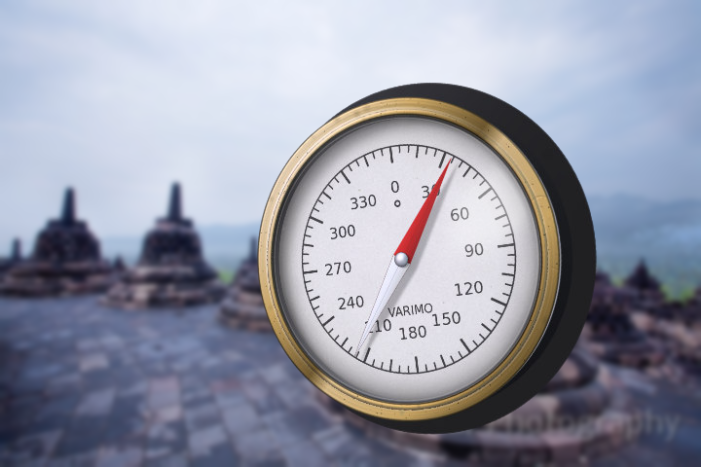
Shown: 35 °
